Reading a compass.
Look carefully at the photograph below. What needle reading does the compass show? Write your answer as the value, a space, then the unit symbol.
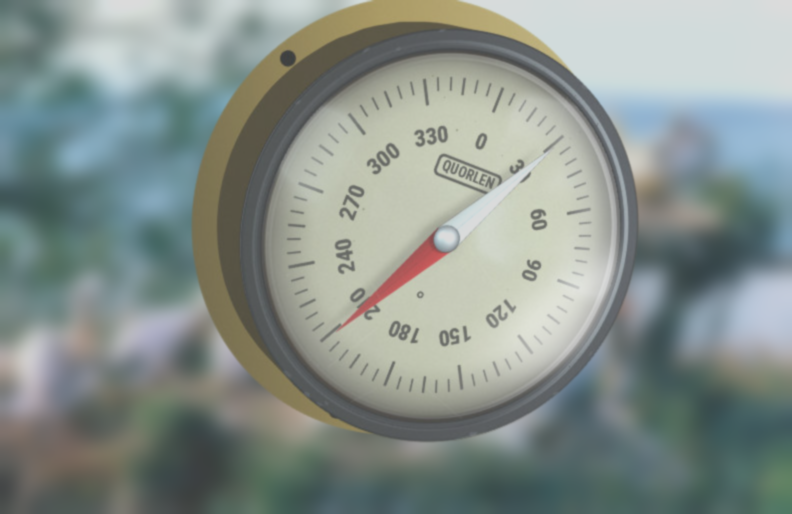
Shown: 210 °
